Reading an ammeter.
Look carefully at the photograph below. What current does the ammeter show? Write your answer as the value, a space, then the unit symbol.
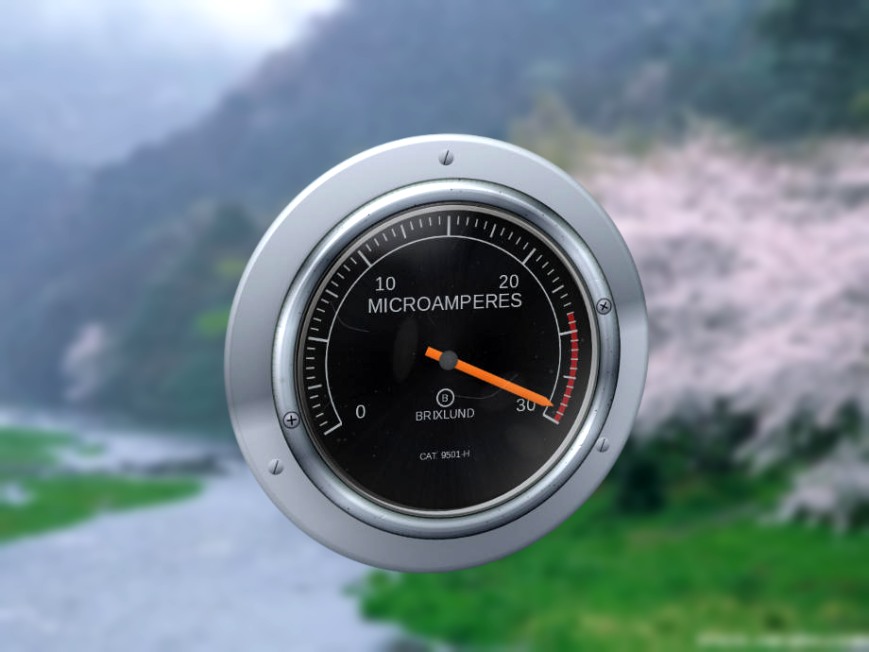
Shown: 29.25 µA
